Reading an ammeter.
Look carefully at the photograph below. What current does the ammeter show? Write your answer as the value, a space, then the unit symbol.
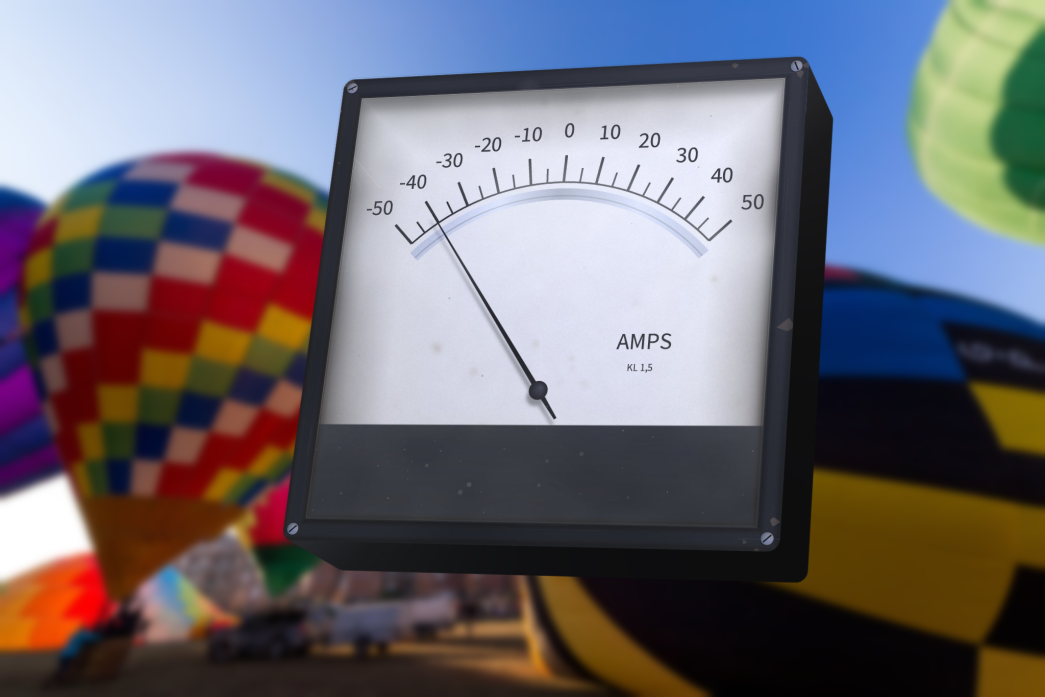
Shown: -40 A
